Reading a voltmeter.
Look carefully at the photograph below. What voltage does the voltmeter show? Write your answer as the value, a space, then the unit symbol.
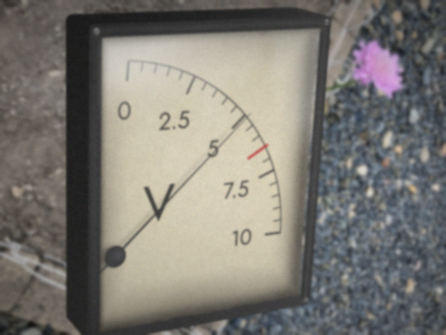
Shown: 5 V
